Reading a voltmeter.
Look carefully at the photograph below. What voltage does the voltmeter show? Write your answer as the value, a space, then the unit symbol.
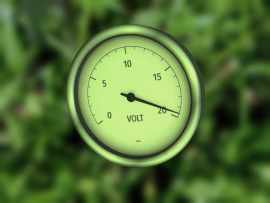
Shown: 19.5 V
